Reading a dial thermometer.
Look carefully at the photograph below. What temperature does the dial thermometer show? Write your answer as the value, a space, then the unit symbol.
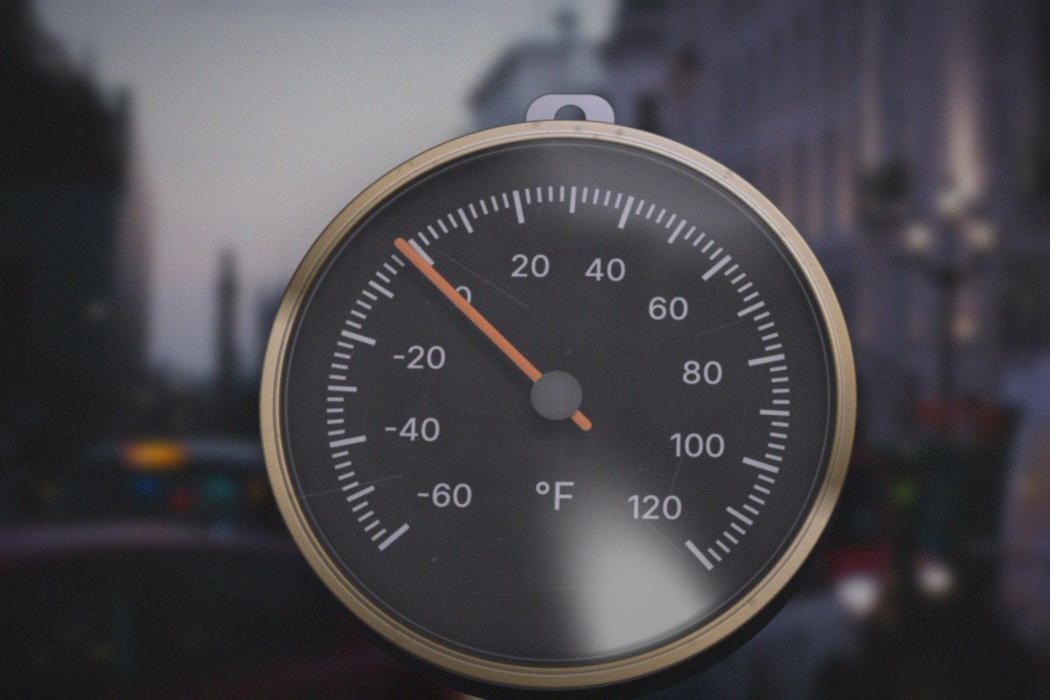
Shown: -2 °F
